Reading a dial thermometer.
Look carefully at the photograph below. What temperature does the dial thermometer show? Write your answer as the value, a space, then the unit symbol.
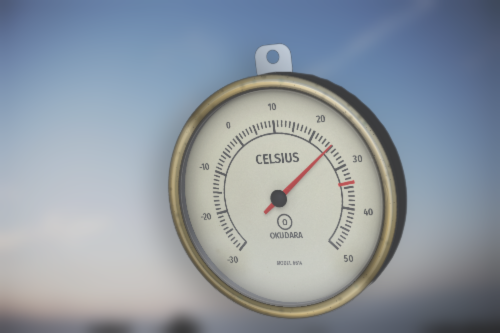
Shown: 25 °C
